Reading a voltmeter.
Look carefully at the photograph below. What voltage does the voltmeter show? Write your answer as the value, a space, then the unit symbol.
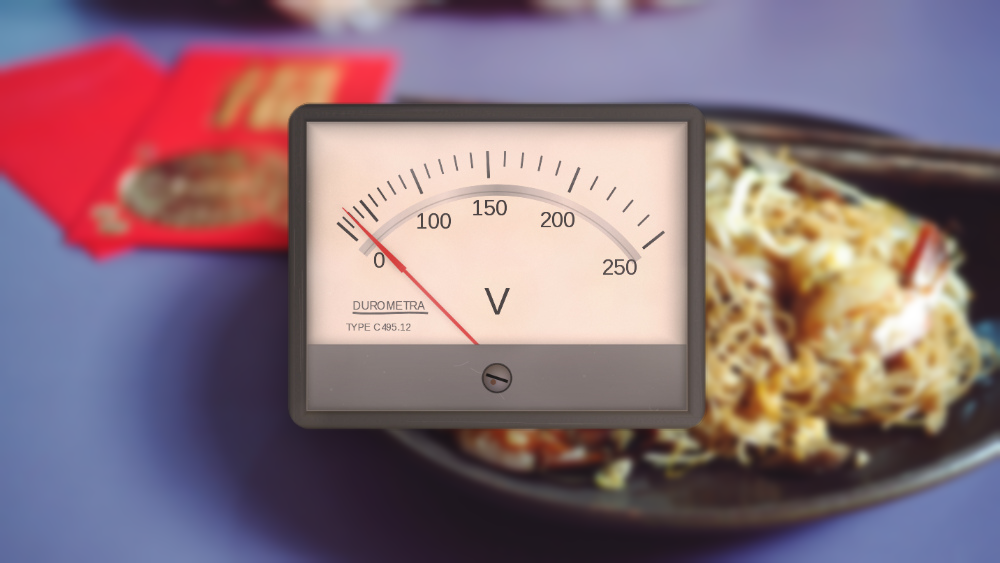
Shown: 30 V
